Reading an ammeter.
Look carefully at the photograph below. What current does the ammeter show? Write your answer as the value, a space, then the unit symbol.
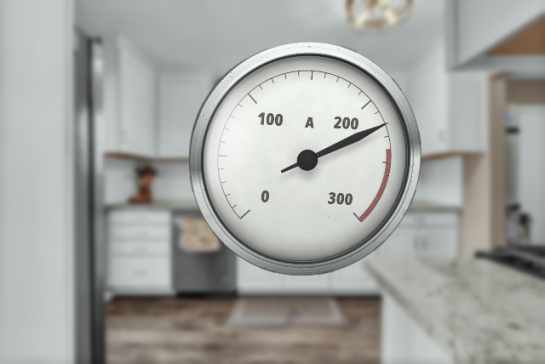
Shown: 220 A
